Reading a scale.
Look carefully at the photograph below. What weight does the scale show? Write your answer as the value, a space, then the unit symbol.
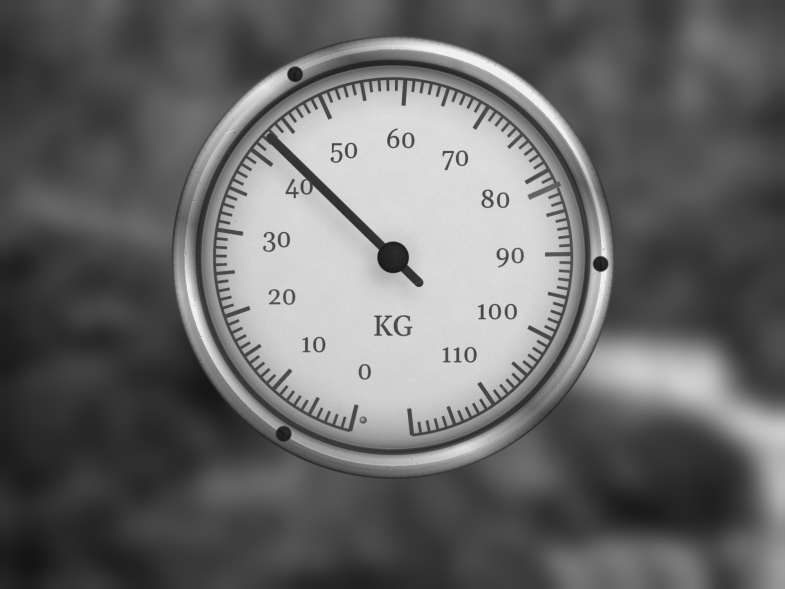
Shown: 42.5 kg
